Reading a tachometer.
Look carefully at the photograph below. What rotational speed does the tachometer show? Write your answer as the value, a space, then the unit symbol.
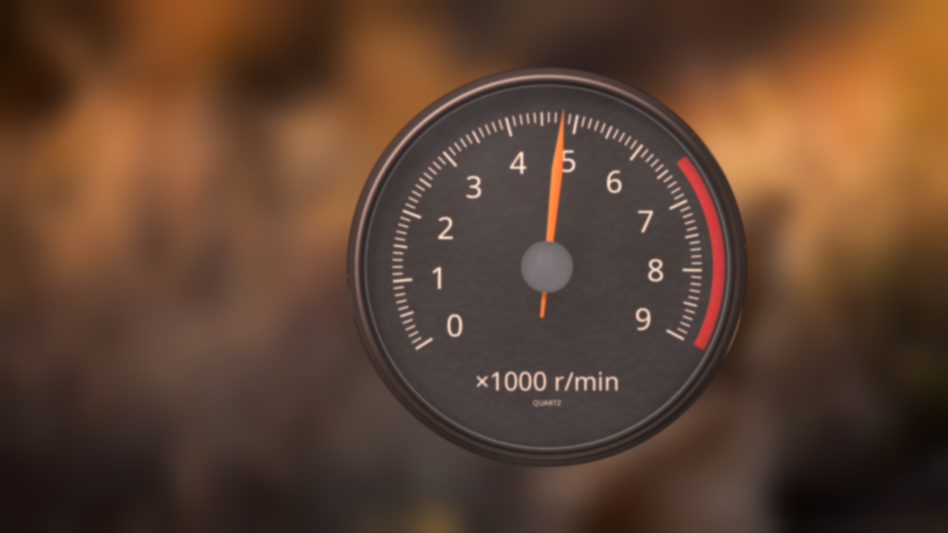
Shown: 4800 rpm
